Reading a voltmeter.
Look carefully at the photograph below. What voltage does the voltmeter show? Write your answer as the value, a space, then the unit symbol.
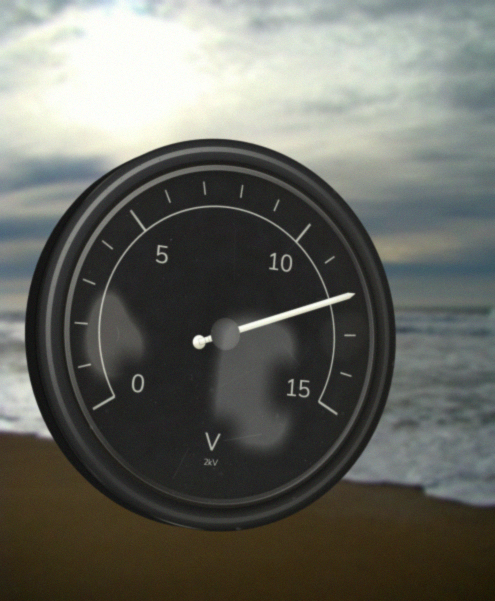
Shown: 12 V
